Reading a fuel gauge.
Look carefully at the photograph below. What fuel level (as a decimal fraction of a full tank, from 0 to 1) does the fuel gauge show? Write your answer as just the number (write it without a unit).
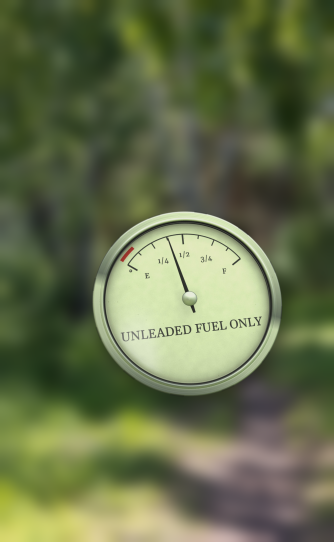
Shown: 0.375
